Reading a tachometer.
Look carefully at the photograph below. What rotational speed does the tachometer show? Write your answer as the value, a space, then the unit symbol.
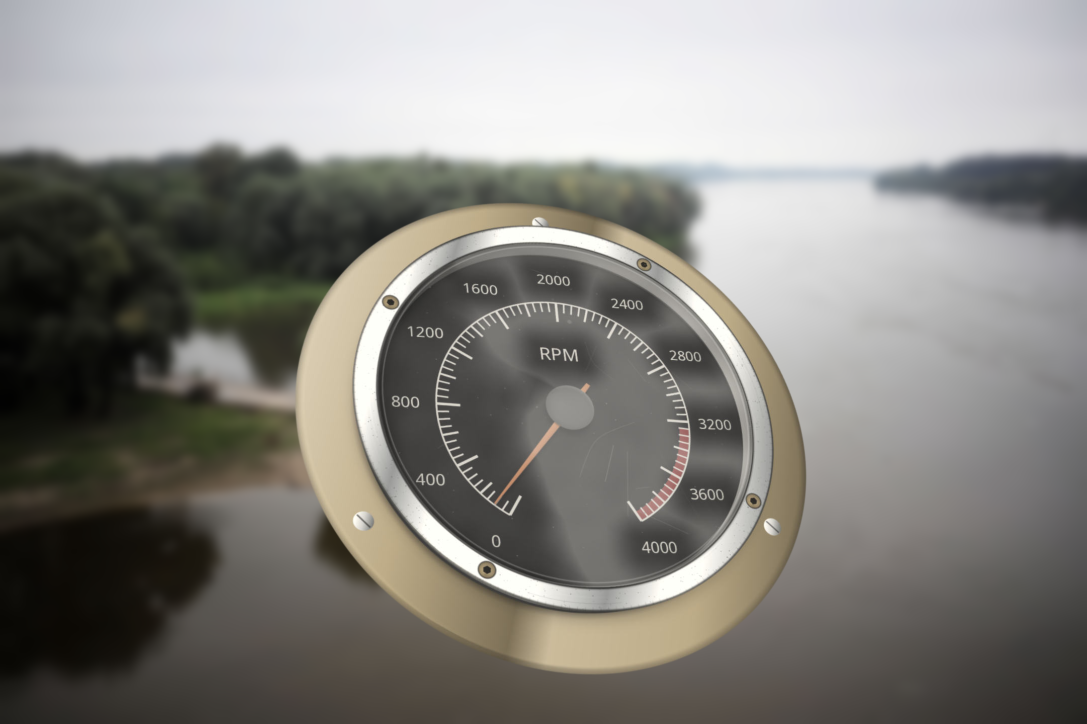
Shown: 100 rpm
